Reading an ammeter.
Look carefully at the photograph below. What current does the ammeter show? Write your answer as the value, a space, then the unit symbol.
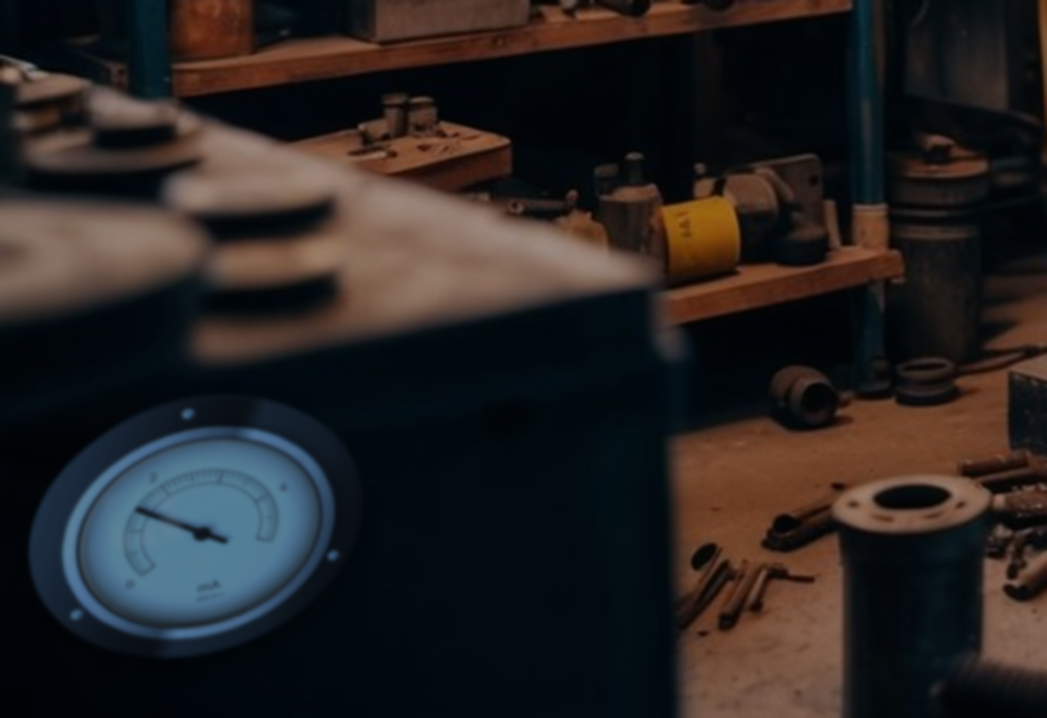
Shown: 1.5 mA
